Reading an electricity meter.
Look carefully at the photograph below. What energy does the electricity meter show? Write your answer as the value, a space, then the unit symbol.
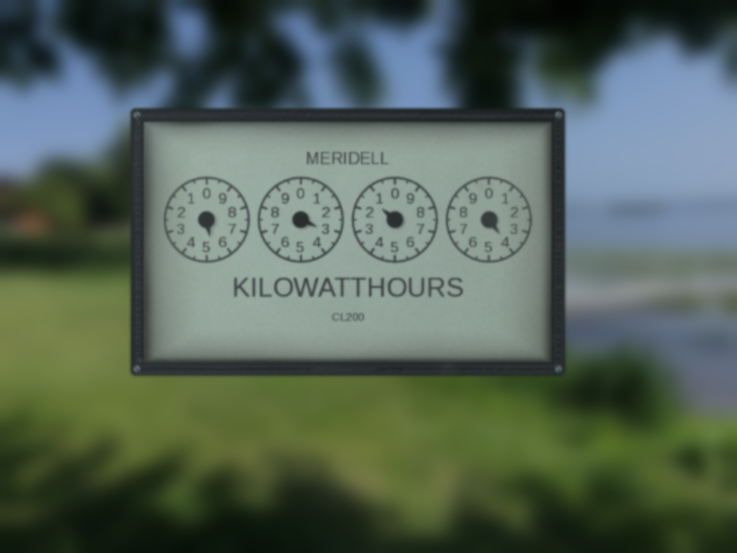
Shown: 5314 kWh
